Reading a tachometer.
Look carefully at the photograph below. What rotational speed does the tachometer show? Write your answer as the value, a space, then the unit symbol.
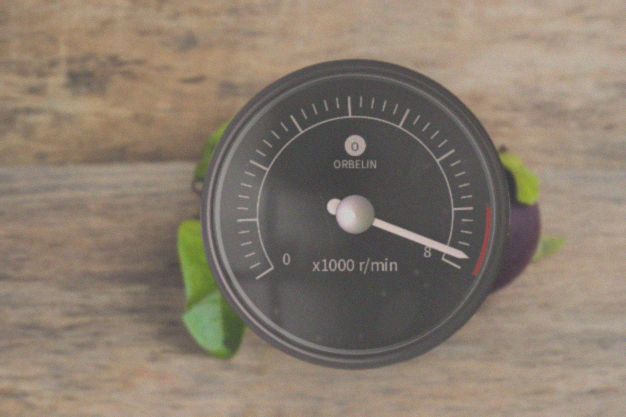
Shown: 7800 rpm
